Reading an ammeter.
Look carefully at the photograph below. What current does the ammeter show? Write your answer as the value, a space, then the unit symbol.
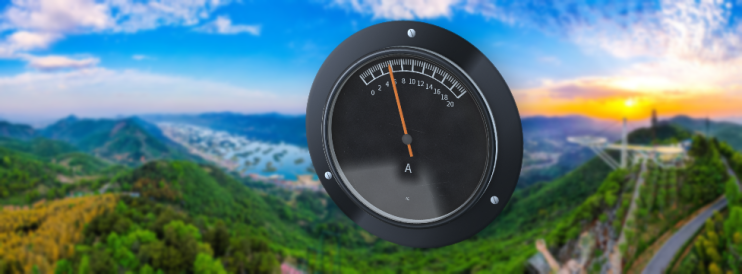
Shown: 6 A
